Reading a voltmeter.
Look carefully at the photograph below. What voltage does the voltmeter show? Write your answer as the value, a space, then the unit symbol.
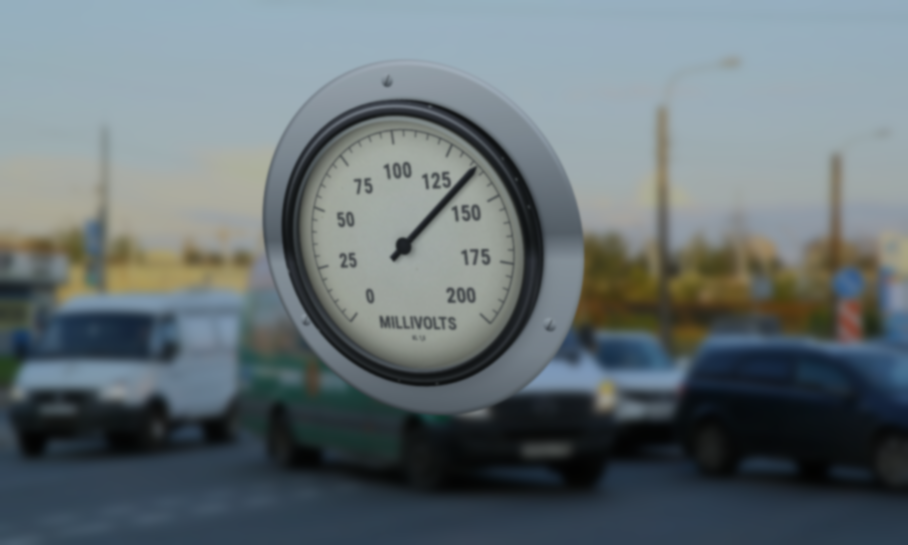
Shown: 137.5 mV
